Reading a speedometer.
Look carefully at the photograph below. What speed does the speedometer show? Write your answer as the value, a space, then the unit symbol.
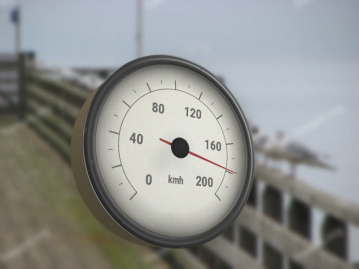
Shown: 180 km/h
